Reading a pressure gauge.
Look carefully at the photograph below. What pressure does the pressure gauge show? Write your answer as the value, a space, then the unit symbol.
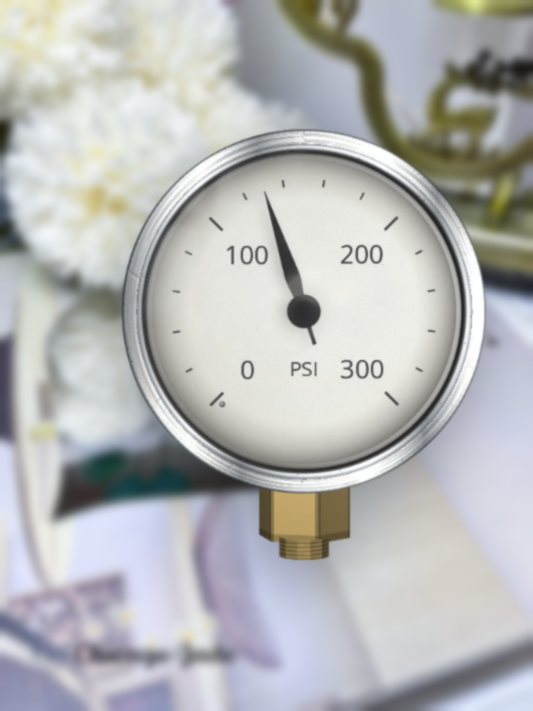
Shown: 130 psi
